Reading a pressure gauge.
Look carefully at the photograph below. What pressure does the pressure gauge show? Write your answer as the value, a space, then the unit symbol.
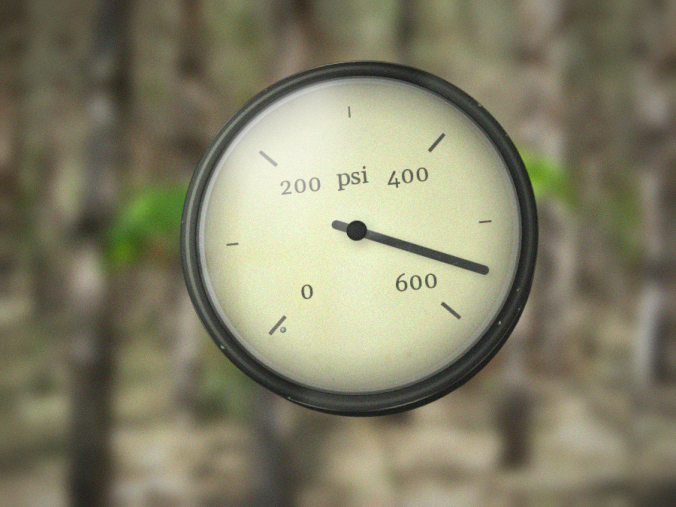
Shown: 550 psi
